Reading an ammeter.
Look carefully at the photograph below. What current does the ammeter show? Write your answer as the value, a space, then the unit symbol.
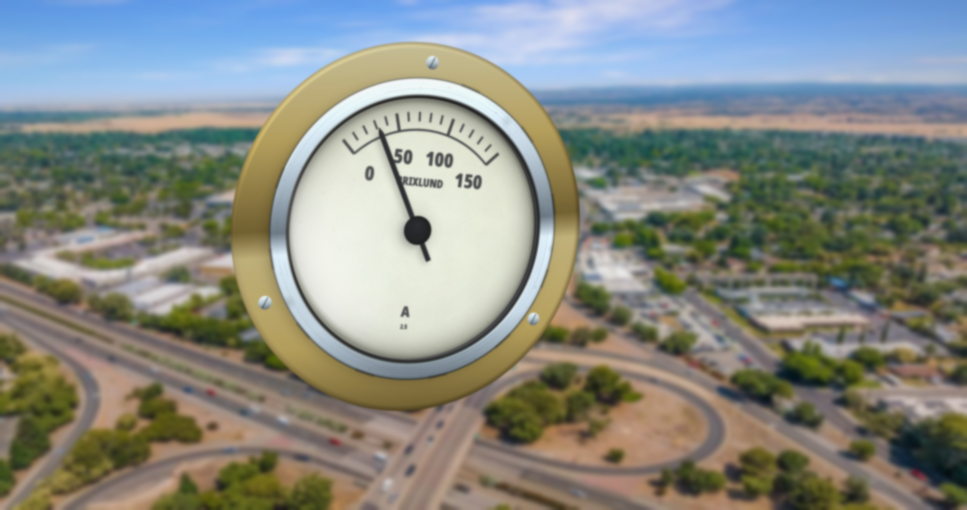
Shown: 30 A
